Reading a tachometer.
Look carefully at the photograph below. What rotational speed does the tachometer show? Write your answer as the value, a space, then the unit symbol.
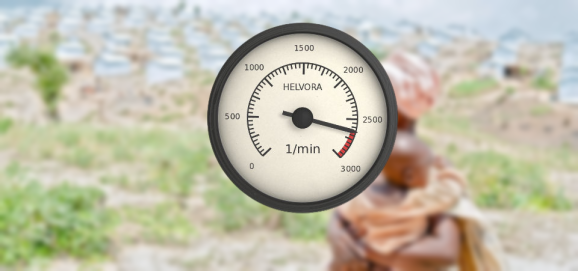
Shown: 2650 rpm
